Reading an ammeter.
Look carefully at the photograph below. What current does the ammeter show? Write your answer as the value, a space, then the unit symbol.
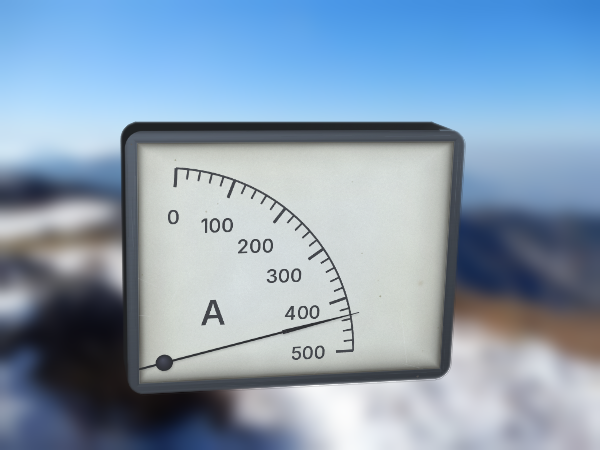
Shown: 430 A
